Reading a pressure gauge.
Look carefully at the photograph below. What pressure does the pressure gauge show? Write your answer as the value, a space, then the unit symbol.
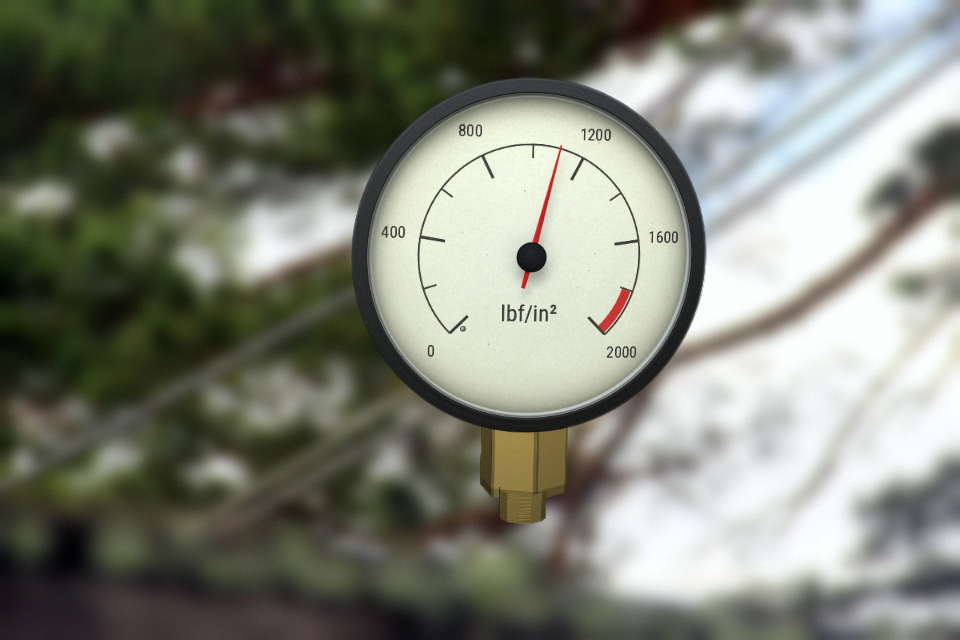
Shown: 1100 psi
